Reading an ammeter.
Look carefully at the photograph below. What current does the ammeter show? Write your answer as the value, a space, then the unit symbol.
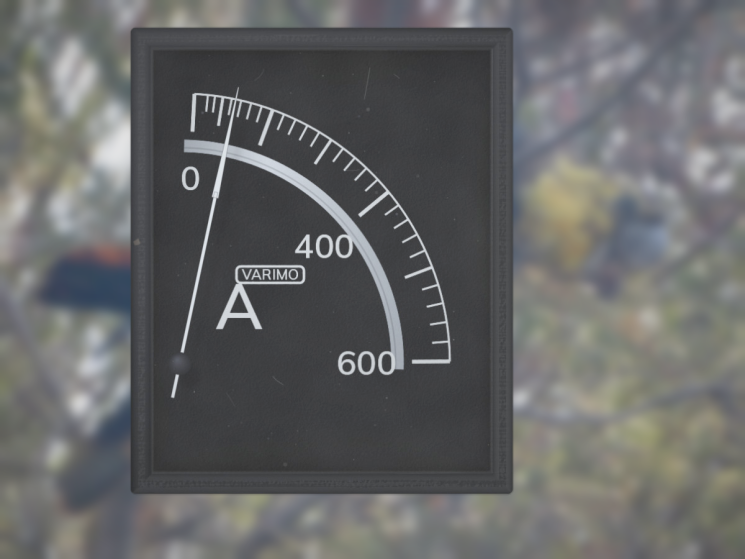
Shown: 130 A
